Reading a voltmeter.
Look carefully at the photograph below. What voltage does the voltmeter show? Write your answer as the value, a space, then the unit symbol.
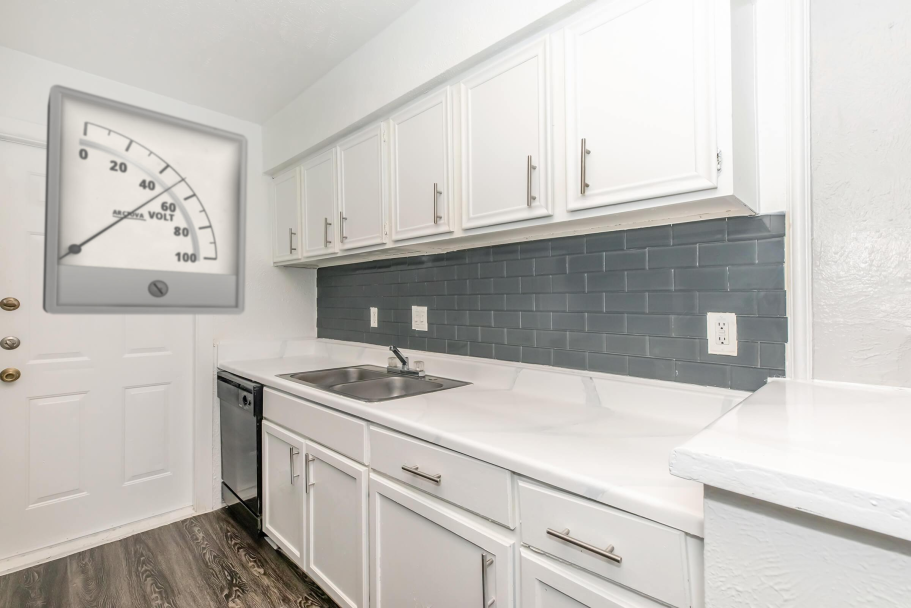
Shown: 50 V
